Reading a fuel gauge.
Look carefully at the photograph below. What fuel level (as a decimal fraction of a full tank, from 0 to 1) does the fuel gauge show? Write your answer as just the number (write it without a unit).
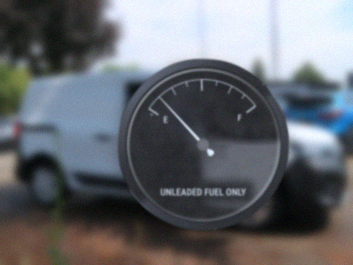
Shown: 0.125
